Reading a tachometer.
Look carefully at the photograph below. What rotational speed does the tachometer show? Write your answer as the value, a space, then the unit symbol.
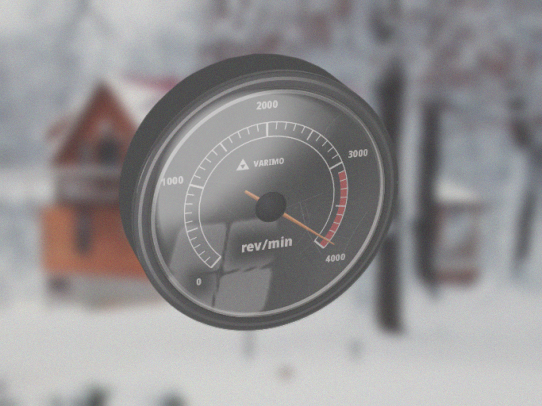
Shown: 3900 rpm
